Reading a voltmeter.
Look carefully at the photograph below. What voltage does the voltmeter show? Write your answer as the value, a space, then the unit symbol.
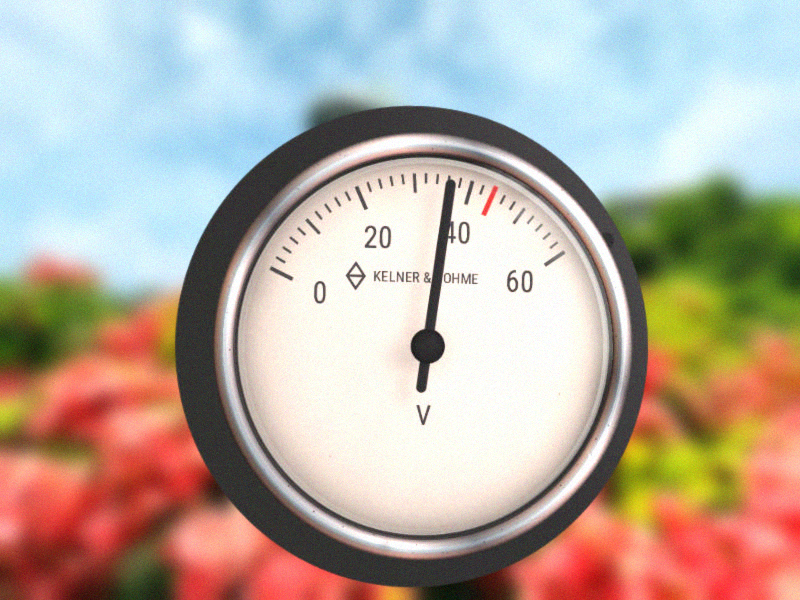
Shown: 36 V
